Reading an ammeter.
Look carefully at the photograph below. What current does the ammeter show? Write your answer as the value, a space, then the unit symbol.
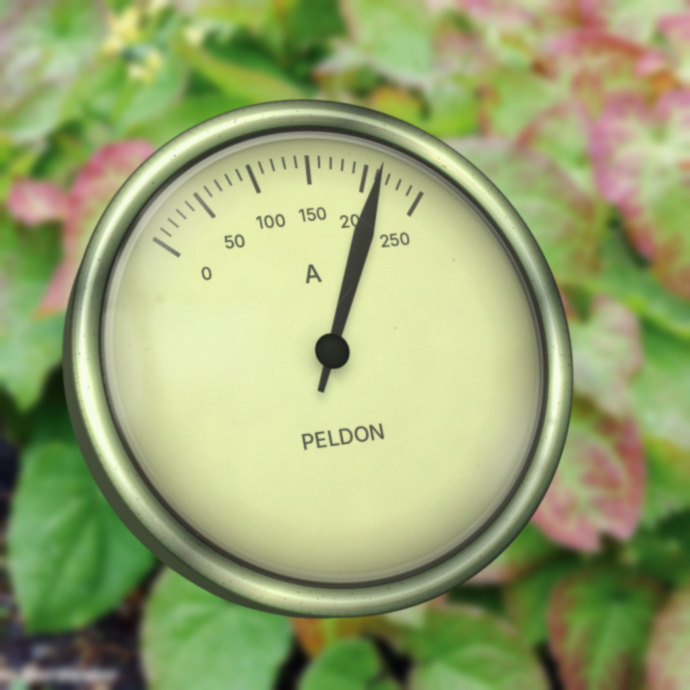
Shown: 210 A
